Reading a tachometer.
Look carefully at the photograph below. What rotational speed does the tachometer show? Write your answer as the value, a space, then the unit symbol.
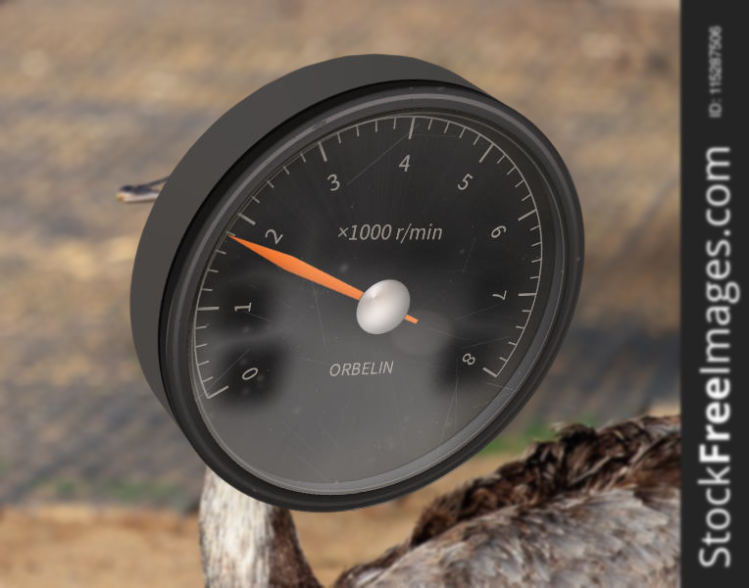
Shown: 1800 rpm
